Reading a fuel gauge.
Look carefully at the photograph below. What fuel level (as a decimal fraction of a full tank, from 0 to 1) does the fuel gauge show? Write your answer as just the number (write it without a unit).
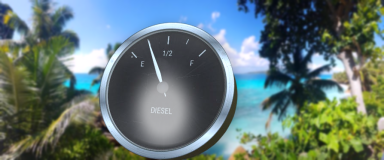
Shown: 0.25
